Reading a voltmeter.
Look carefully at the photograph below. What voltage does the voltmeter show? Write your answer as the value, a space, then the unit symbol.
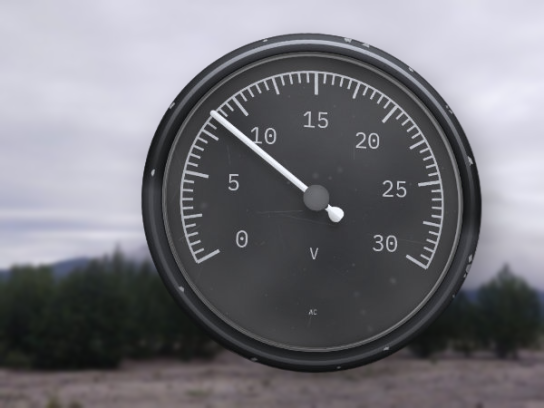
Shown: 8.5 V
